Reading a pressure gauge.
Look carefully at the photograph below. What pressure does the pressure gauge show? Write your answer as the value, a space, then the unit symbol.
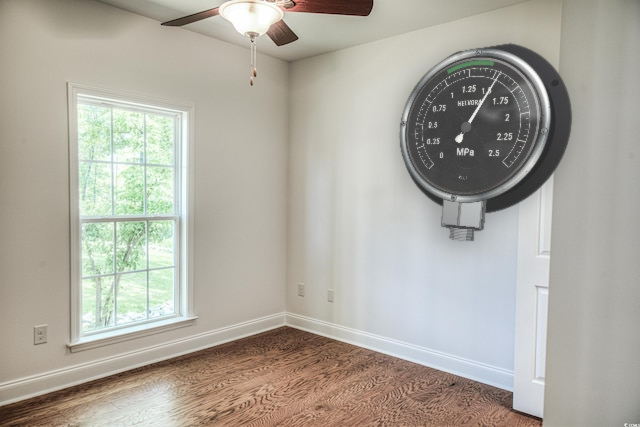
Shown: 1.55 MPa
